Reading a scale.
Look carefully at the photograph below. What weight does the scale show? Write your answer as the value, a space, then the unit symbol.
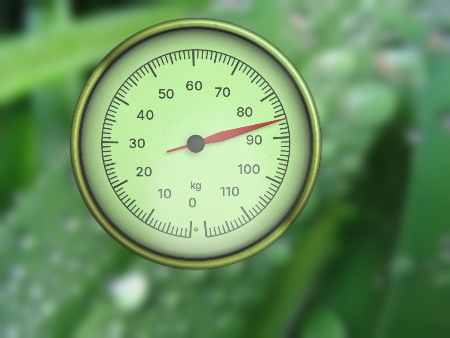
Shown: 86 kg
